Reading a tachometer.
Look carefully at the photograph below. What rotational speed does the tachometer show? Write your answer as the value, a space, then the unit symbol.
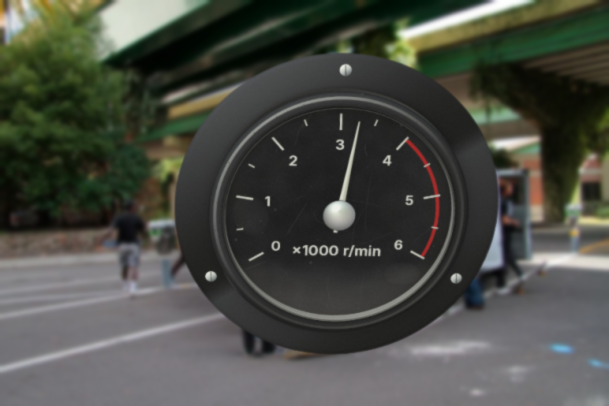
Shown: 3250 rpm
